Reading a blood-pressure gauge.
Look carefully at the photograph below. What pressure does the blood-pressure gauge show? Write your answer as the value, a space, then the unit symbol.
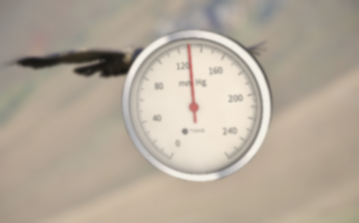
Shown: 130 mmHg
